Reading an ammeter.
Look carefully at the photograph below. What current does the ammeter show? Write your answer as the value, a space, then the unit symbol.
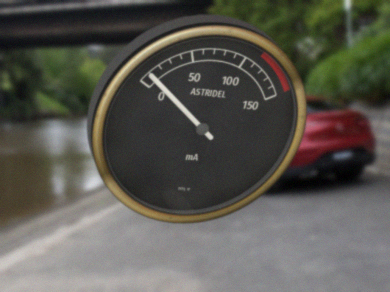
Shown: 10 mA
